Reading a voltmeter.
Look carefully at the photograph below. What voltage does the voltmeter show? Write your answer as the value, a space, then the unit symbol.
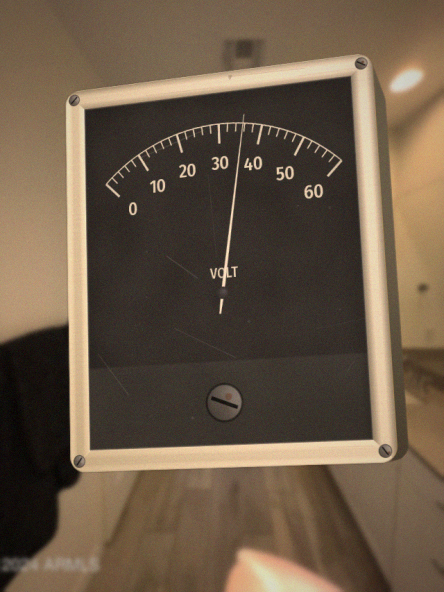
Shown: 36 V
